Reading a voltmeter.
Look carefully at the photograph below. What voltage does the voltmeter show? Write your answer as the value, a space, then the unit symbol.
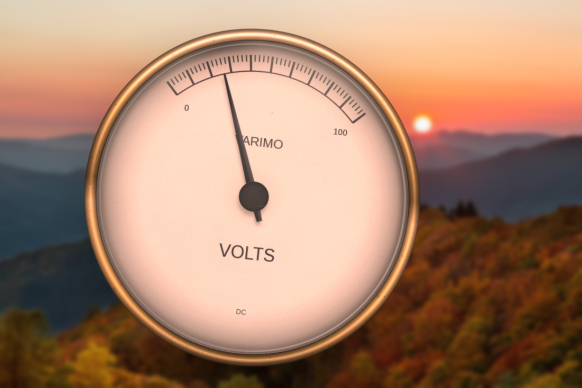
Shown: 26 V
